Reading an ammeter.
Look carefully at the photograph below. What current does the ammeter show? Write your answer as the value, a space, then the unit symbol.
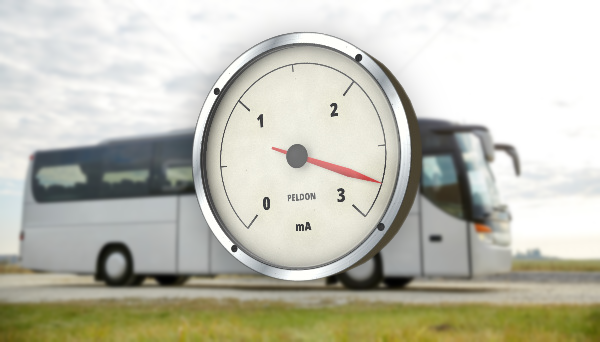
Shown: 2.75 mA
